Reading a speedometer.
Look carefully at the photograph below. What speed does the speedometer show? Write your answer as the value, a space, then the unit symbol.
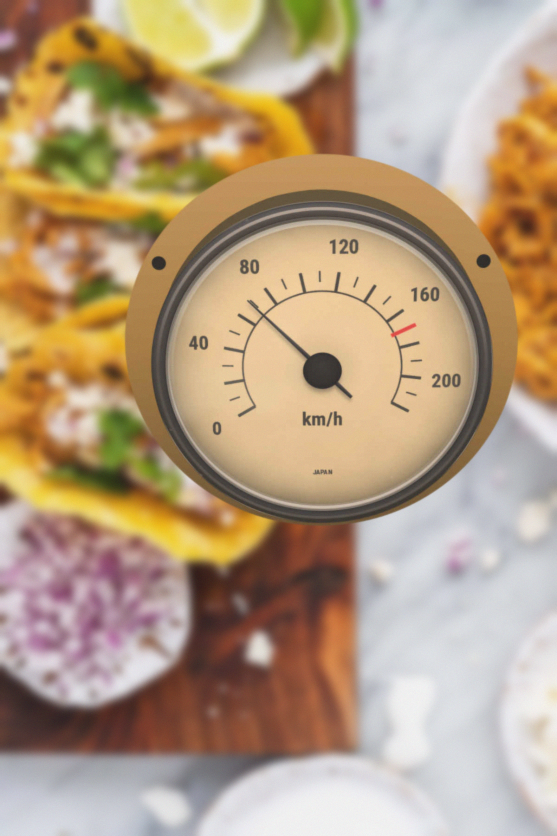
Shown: 70 km/h
